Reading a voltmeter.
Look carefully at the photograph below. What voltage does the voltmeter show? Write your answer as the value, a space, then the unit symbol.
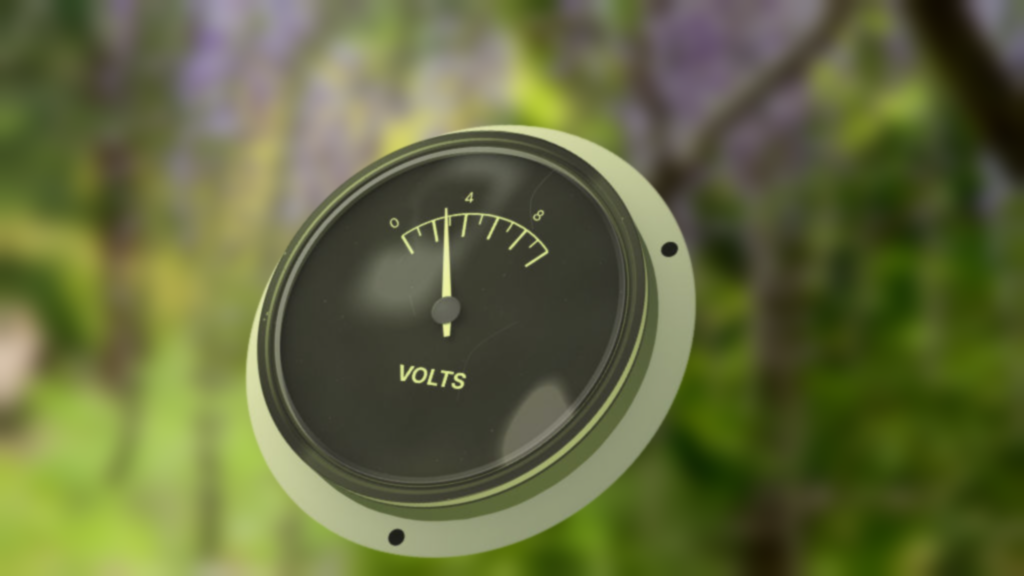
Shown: 3 V
